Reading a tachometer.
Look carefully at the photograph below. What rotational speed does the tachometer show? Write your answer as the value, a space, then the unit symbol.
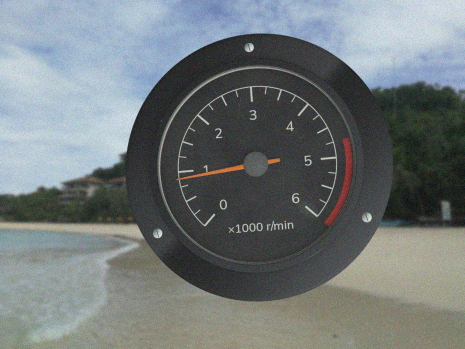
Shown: 875 rpm
